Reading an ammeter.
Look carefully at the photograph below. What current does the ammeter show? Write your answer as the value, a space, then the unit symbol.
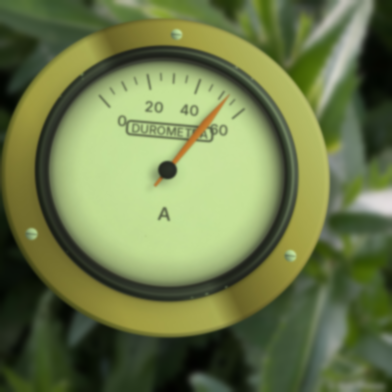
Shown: 52.5 A
